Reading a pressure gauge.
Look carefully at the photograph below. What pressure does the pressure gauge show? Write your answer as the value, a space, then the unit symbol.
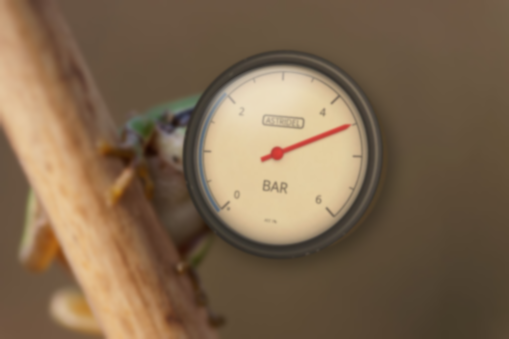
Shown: 4.5 bar
